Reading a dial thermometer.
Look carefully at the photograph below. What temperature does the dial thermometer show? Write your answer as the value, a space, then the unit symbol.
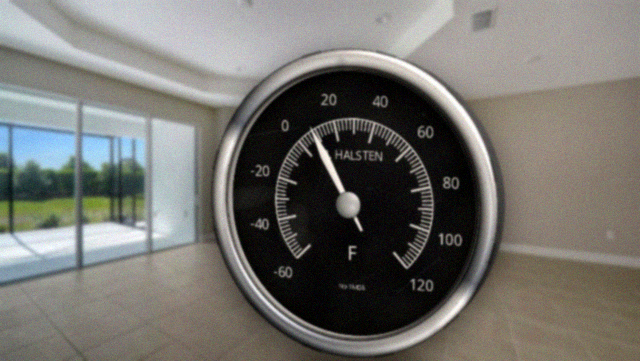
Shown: 10 °F
